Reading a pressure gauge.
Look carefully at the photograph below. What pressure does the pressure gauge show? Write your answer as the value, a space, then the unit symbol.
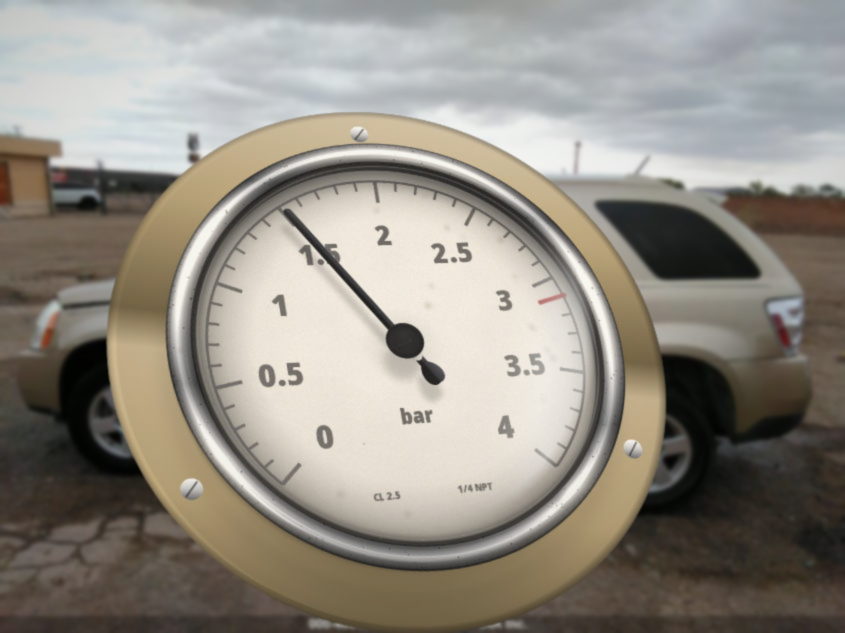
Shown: 1.5 bar
